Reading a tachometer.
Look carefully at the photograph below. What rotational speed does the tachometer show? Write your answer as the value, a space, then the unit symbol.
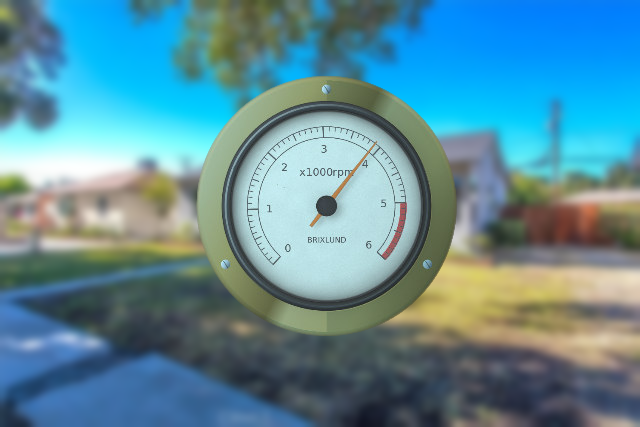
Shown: 3900 rpm
